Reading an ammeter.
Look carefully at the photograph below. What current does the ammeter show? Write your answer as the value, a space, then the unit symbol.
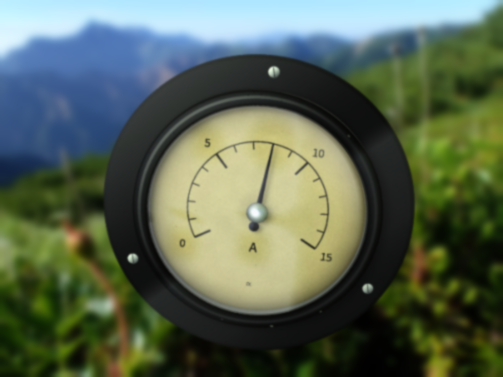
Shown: 8 A
